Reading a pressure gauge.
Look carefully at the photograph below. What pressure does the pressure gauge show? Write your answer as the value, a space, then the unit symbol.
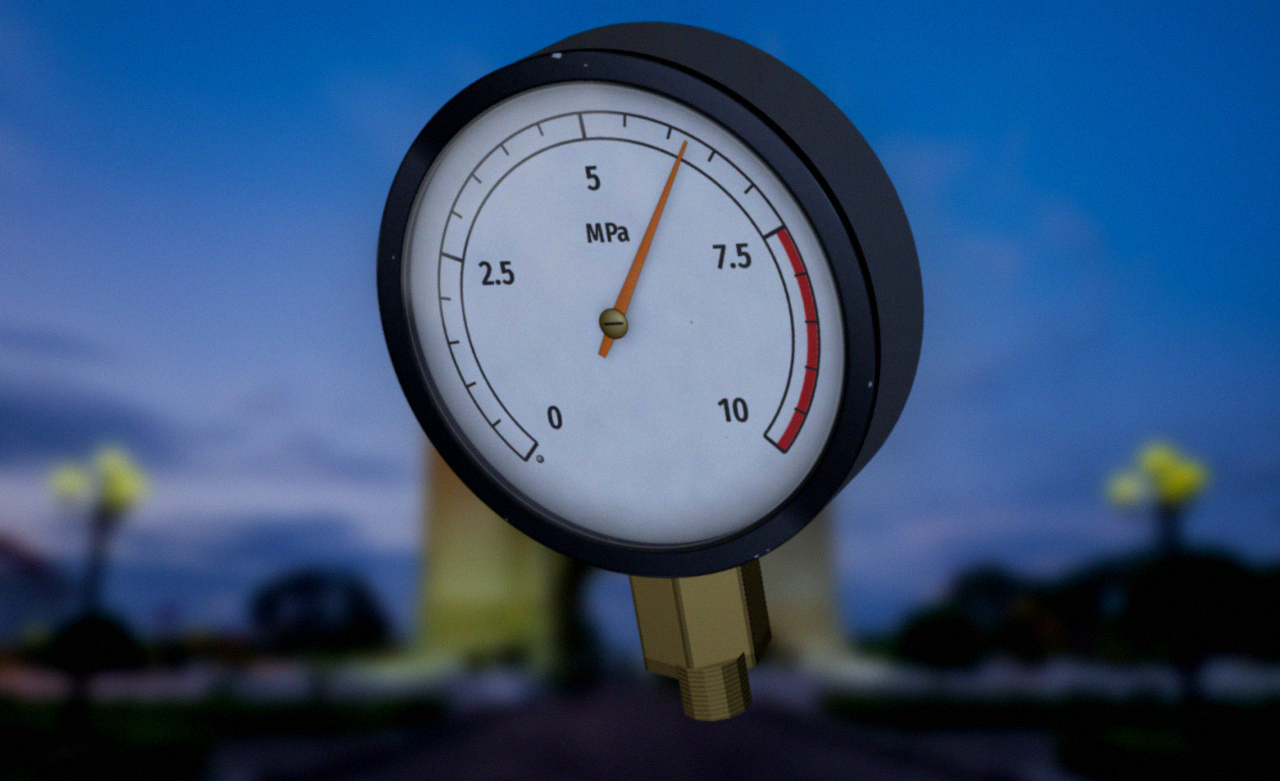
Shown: 6.25 MPa
